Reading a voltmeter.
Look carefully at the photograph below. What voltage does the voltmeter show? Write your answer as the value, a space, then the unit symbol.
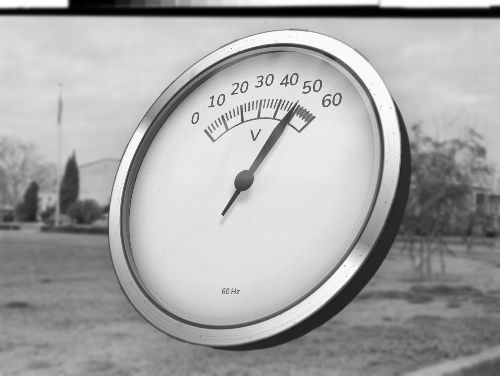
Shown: 50 V
